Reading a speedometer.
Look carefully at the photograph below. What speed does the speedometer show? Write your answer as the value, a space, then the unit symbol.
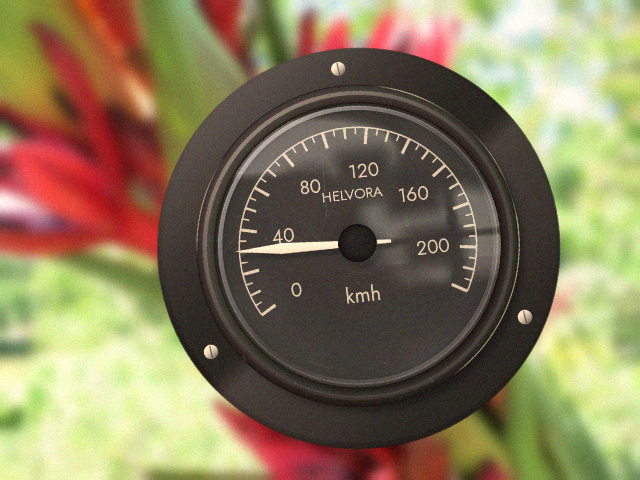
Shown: 30 km/h
